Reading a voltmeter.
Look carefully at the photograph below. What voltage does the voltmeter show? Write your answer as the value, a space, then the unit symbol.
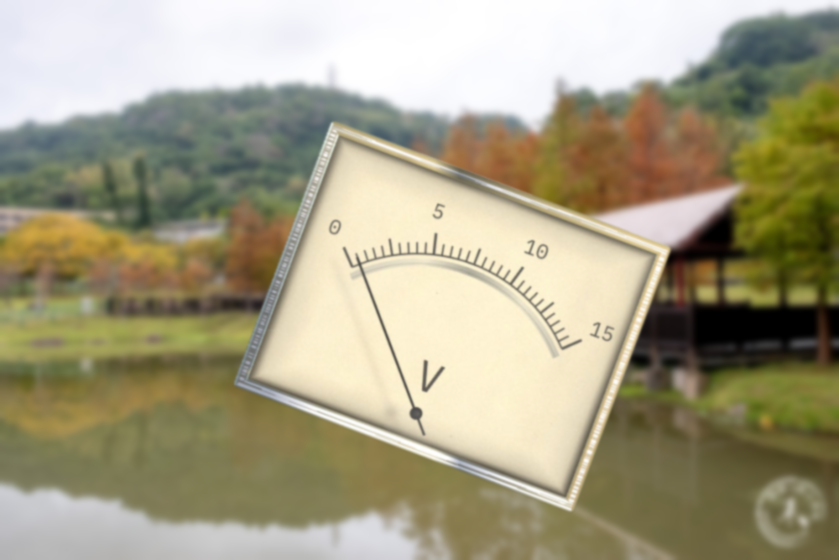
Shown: 0.5 V
